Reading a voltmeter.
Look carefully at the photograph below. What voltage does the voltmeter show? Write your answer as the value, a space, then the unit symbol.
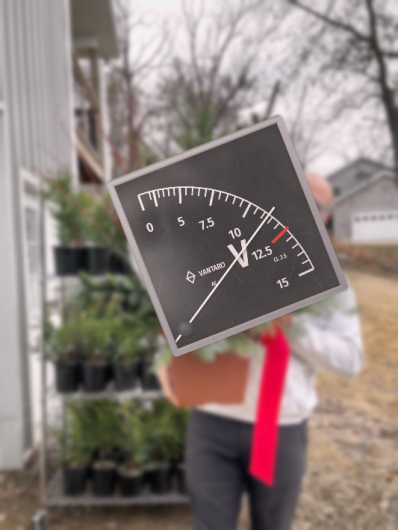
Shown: 11.25 V
